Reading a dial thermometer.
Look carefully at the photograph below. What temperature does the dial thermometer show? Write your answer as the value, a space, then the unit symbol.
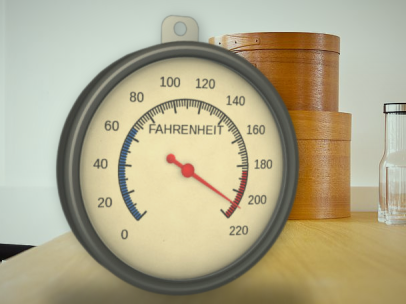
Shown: 210 °F
